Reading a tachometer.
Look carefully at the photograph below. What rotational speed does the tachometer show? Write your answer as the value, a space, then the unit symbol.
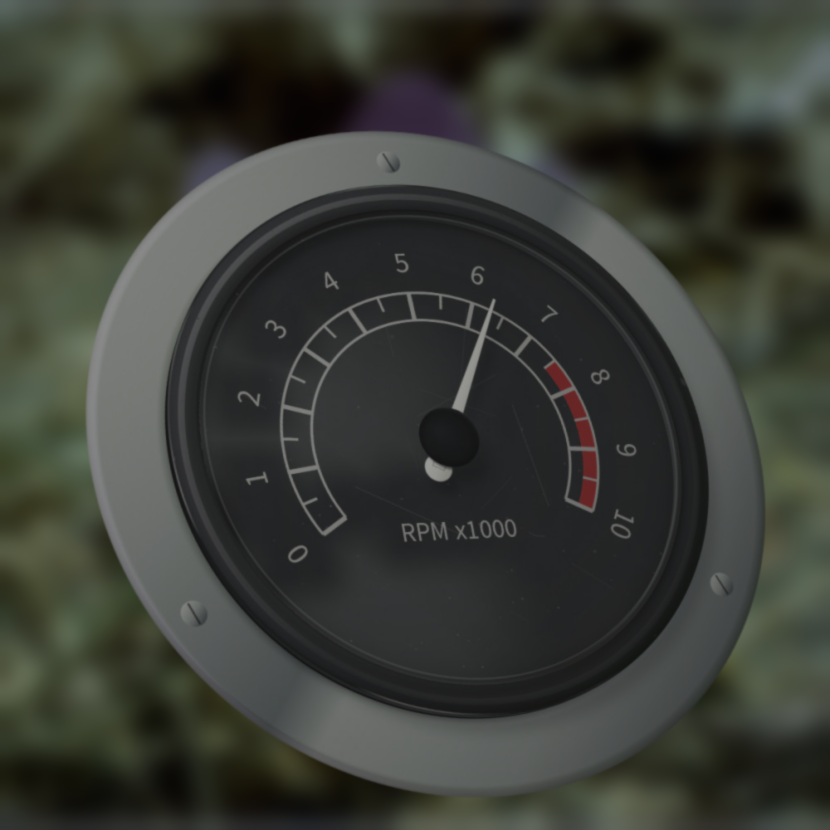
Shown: 6250 rpm
